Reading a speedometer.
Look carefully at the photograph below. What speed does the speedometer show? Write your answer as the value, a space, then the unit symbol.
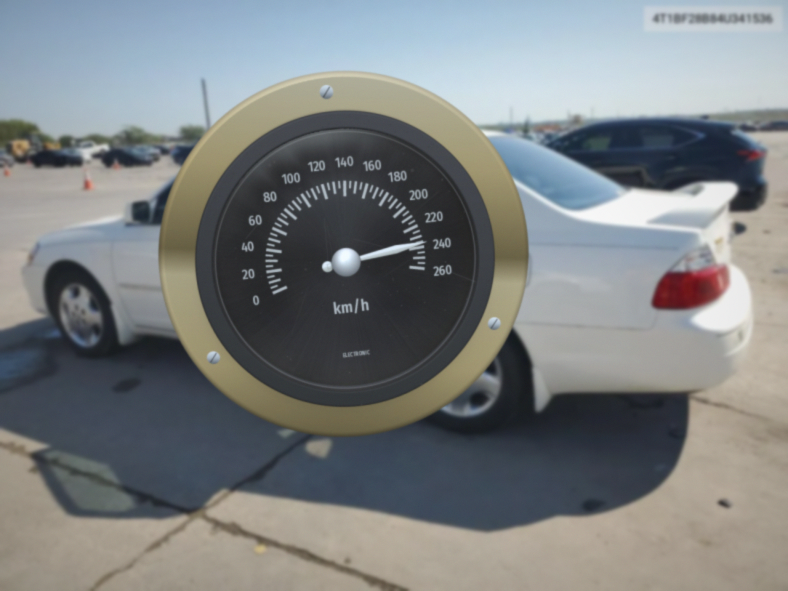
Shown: 235 km/h
